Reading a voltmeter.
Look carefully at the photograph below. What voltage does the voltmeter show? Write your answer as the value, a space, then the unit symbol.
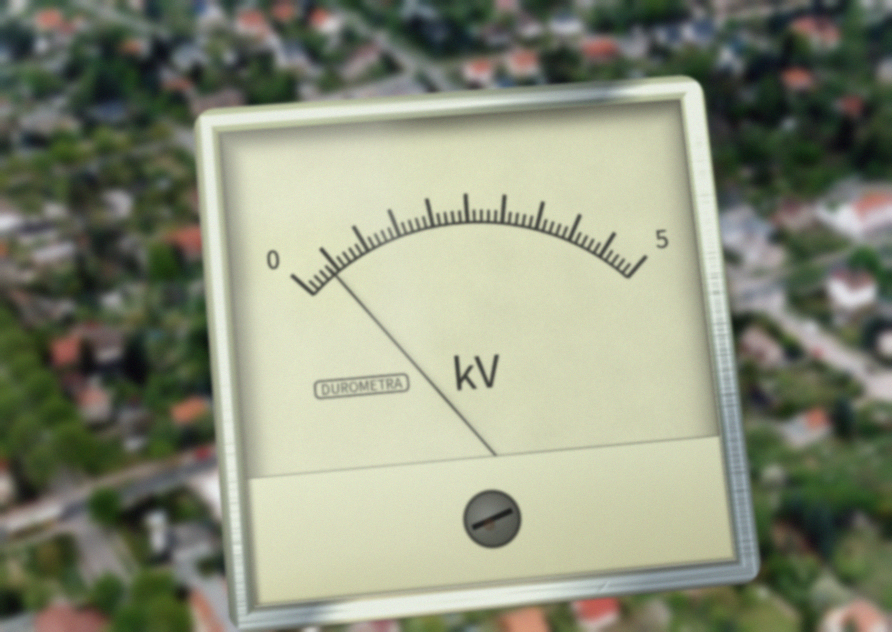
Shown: 0.4 kV
